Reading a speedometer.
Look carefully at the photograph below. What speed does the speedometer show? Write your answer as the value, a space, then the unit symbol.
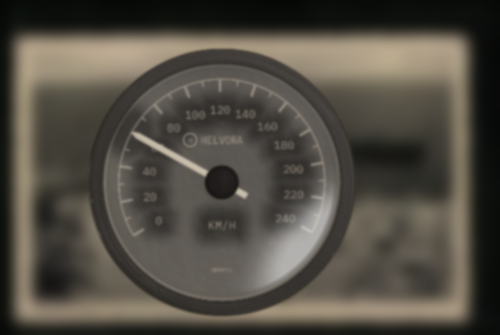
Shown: 60 km/h
